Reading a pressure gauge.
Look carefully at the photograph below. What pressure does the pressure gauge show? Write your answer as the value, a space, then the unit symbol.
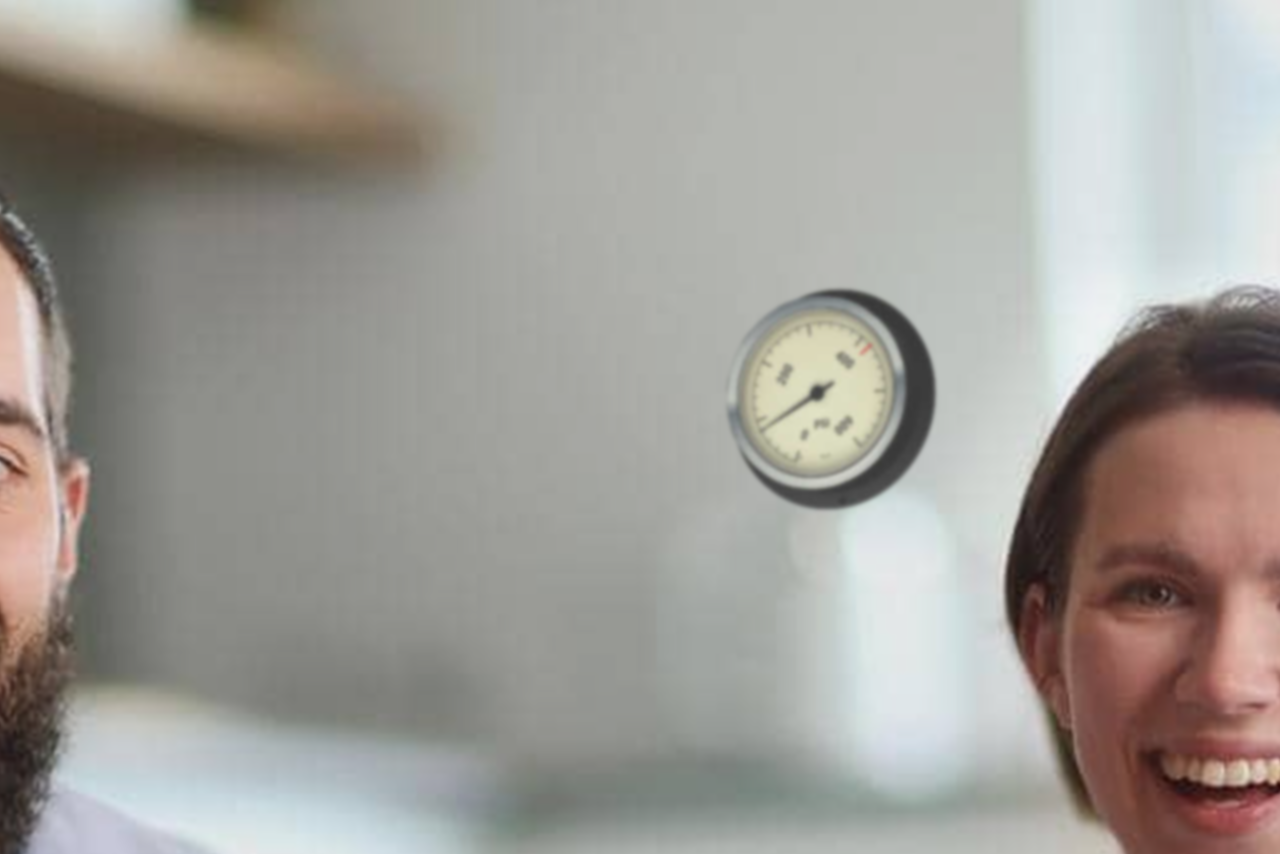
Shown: 80 psi
